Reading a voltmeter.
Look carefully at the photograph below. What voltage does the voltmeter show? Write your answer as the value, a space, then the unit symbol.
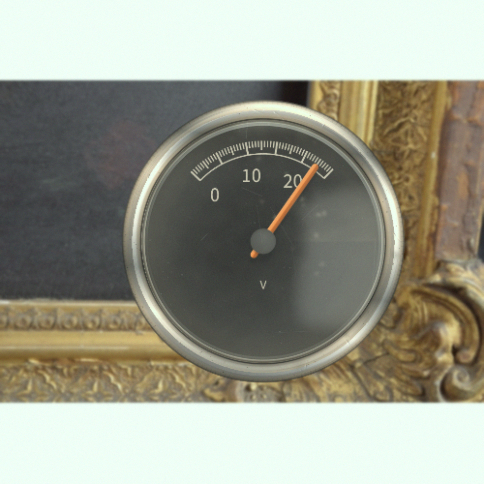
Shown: 22.5 V
